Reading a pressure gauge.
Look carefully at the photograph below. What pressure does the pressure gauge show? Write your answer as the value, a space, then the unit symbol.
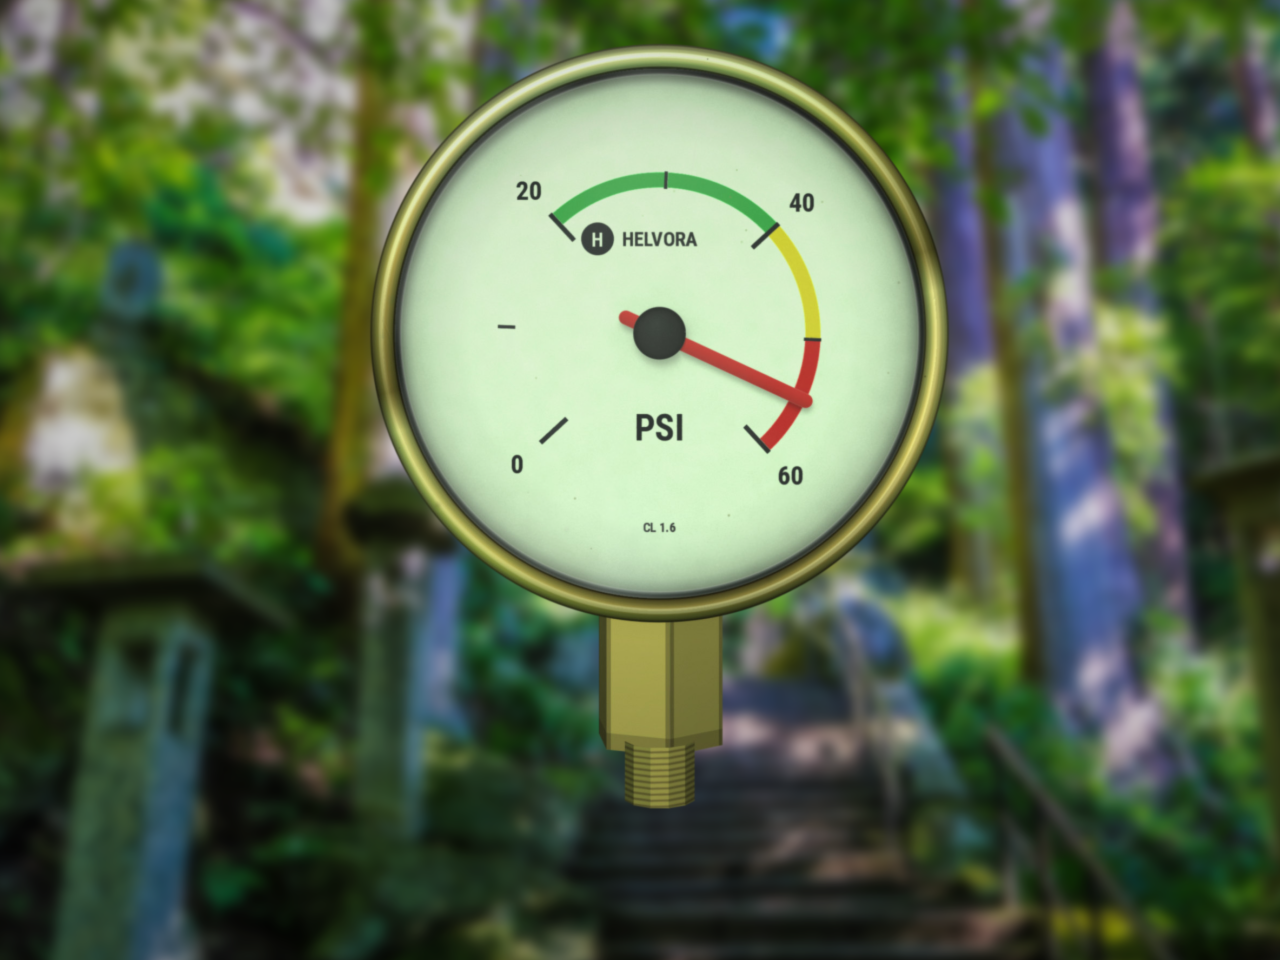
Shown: 55 psi
